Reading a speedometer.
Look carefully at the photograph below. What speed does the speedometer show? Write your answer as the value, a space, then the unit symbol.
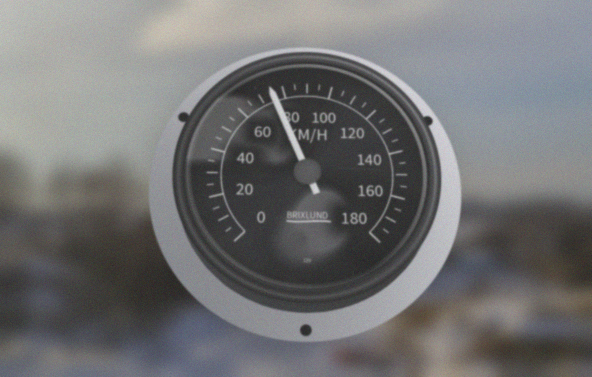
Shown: 75 km/h
